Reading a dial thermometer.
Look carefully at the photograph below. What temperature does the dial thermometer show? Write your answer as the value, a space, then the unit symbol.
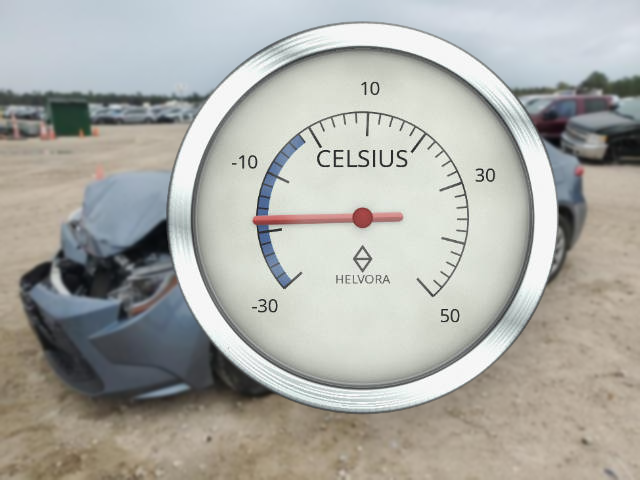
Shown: -18 °C
